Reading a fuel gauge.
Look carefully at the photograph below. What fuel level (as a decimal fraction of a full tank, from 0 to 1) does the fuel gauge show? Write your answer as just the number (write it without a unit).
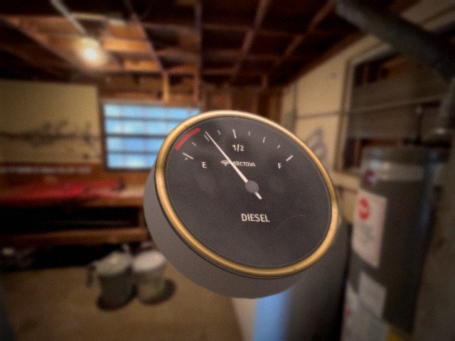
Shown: 0.25
